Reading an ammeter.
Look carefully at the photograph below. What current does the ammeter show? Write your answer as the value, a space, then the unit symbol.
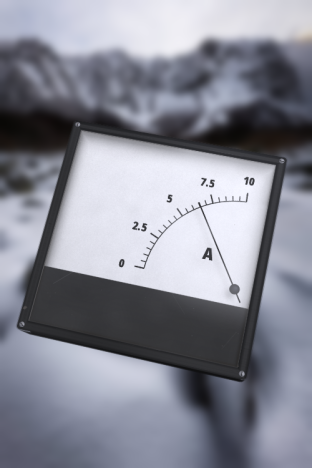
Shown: 6.5 A
